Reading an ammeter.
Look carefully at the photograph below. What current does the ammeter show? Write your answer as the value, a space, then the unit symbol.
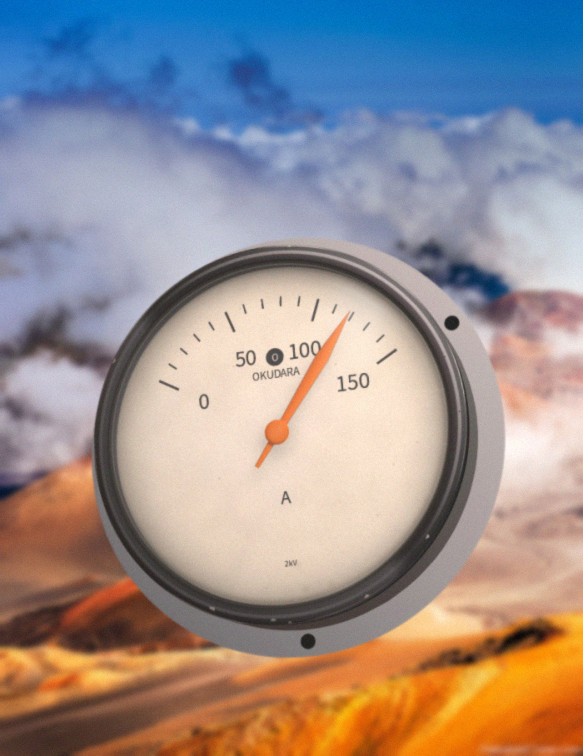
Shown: 120 A
